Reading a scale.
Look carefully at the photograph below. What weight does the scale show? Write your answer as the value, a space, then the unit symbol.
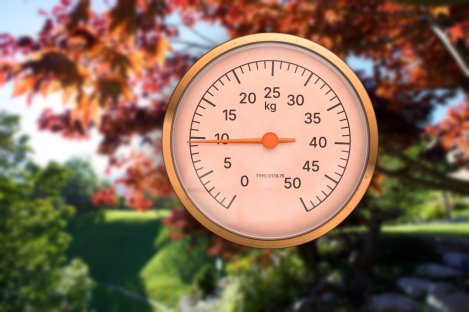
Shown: 9.5 kg
